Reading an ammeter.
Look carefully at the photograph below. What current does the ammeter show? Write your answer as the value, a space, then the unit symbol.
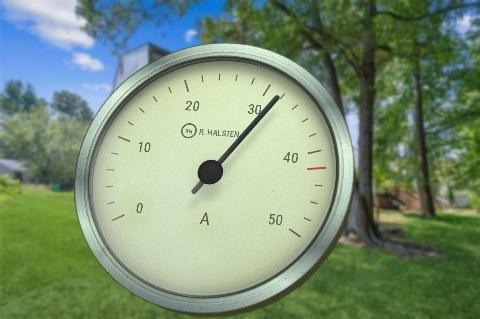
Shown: 32 A
